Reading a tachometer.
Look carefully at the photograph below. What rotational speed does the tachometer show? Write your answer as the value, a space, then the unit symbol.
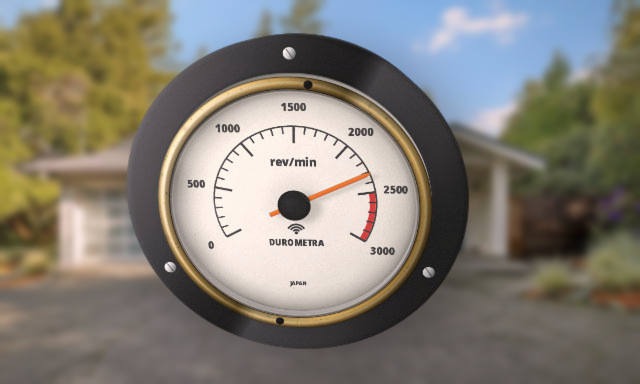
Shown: 2300 rpm
